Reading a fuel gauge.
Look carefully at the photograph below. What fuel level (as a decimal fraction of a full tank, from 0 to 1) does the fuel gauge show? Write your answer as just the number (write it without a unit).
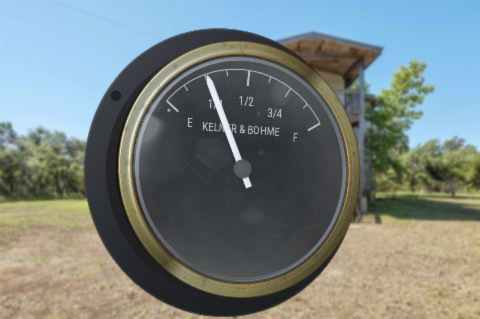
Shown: 0.25
